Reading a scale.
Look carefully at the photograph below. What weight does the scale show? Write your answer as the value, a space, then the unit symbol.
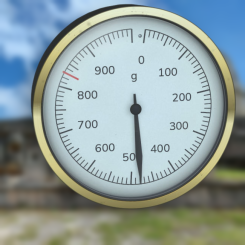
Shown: 480 g
